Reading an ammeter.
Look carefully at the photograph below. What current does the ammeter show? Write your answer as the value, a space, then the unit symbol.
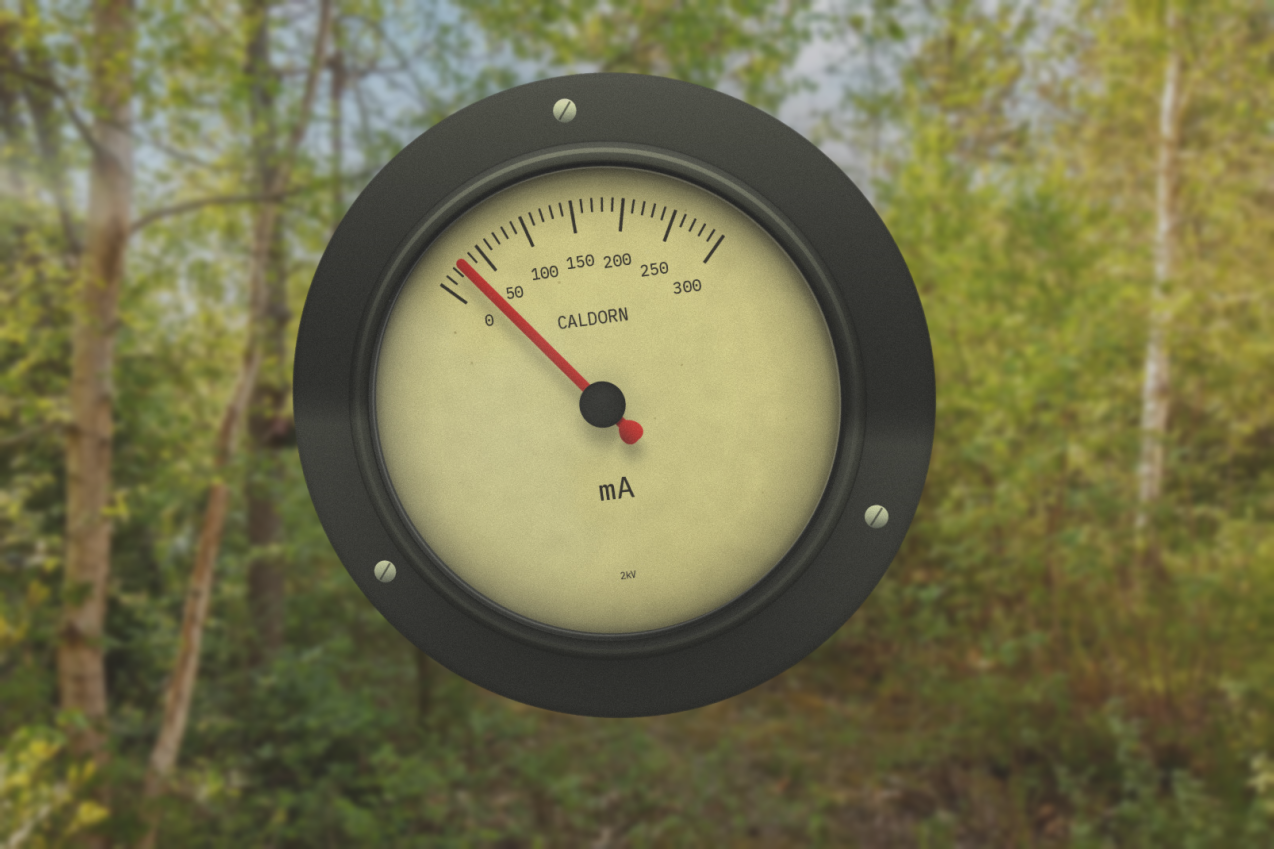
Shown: 30 mA
